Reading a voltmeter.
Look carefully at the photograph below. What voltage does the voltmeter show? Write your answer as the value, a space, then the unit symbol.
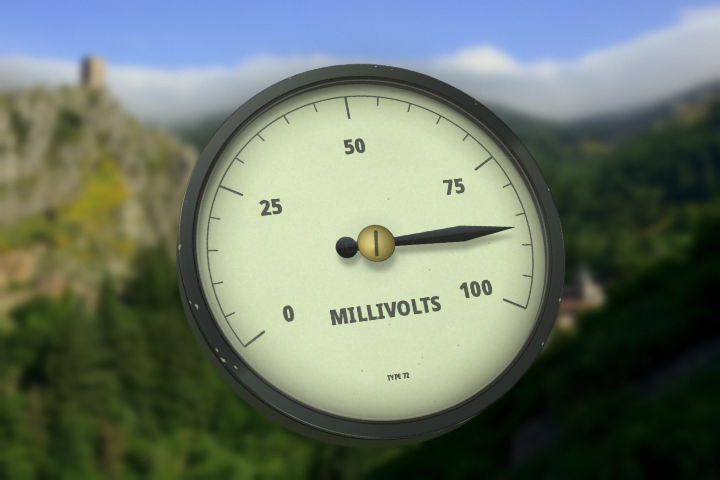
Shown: 87.5 mV
